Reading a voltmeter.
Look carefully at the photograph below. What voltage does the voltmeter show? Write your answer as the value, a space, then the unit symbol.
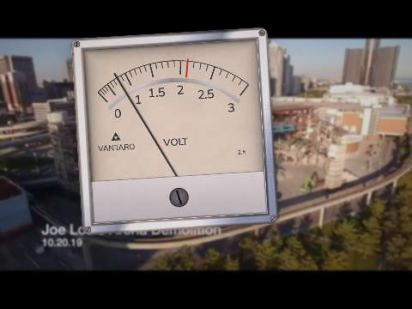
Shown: 0.8 V
